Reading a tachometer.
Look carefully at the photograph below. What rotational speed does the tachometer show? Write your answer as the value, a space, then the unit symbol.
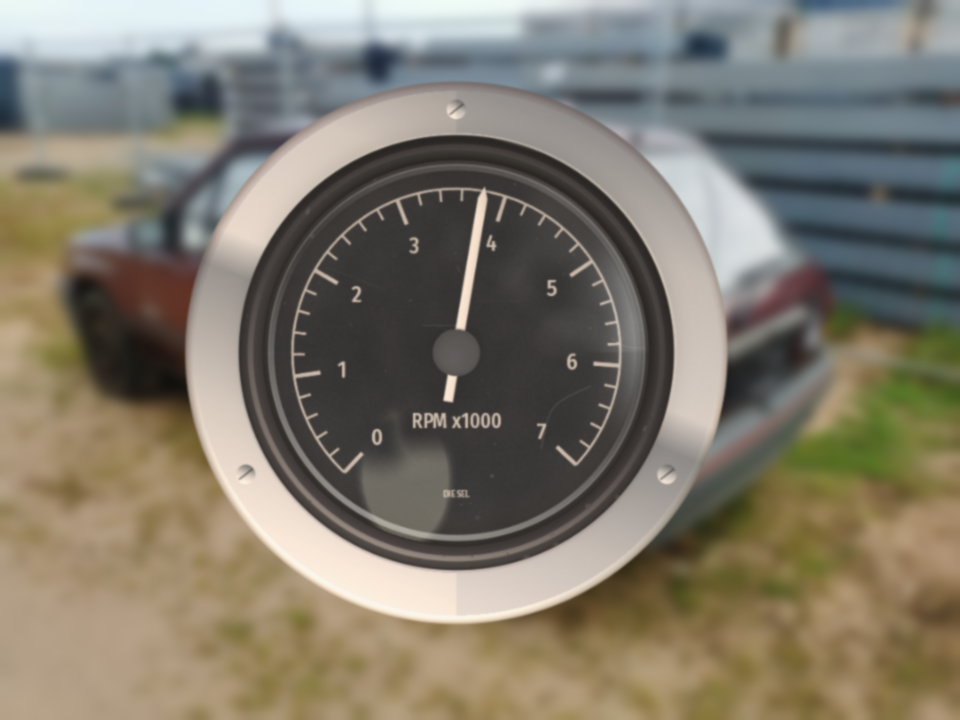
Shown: 3800 rpm
